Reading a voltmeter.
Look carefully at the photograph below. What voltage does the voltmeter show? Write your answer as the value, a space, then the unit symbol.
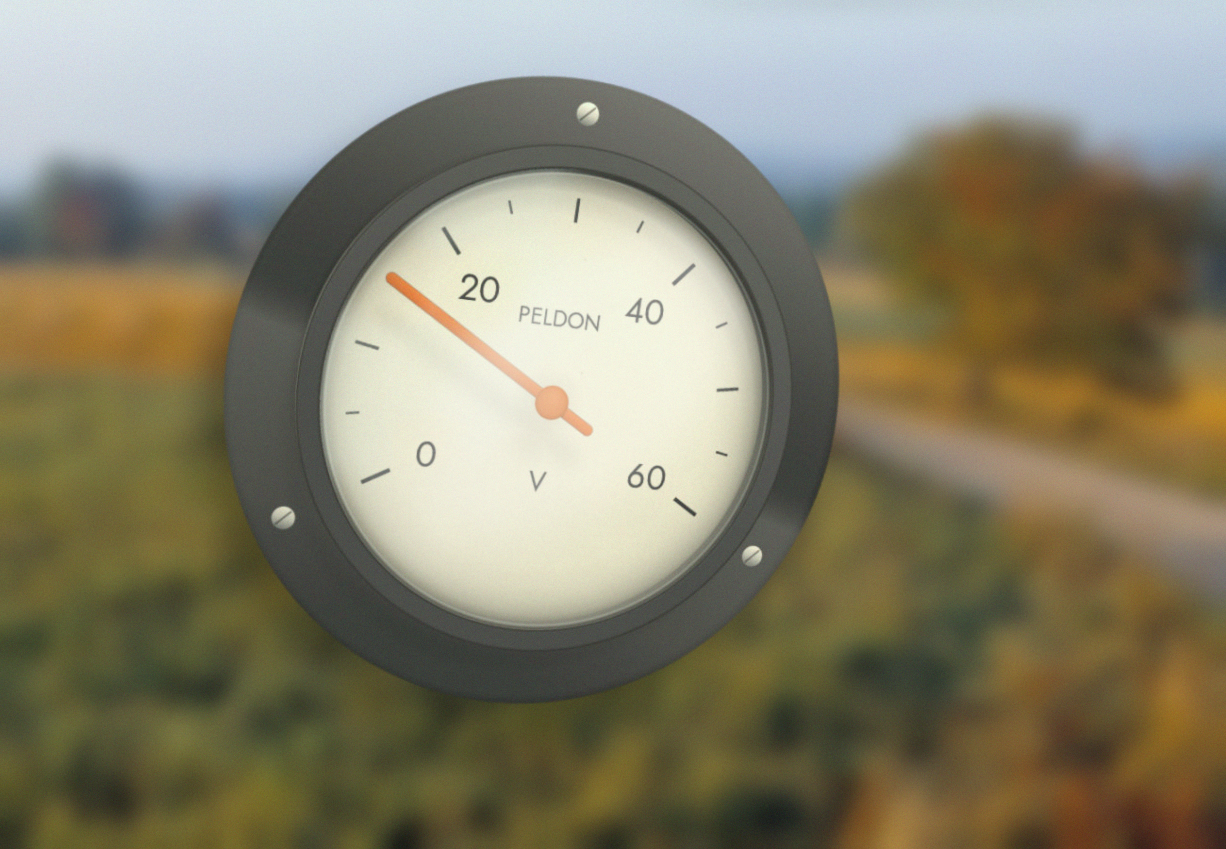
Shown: 15 V
